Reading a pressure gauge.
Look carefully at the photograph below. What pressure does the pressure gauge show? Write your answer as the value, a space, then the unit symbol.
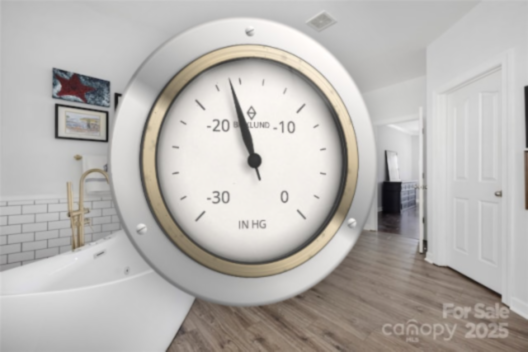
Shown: -17 inHg
